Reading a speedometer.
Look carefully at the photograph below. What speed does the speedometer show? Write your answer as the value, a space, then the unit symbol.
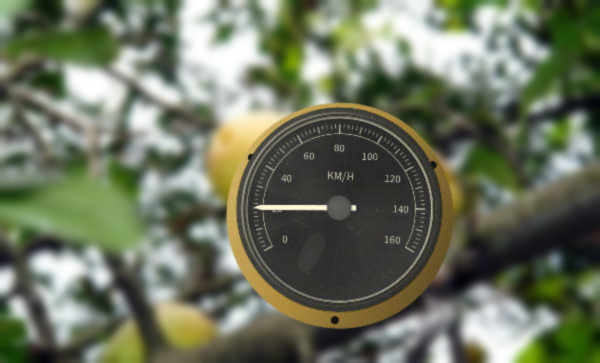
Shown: 20 km/h
